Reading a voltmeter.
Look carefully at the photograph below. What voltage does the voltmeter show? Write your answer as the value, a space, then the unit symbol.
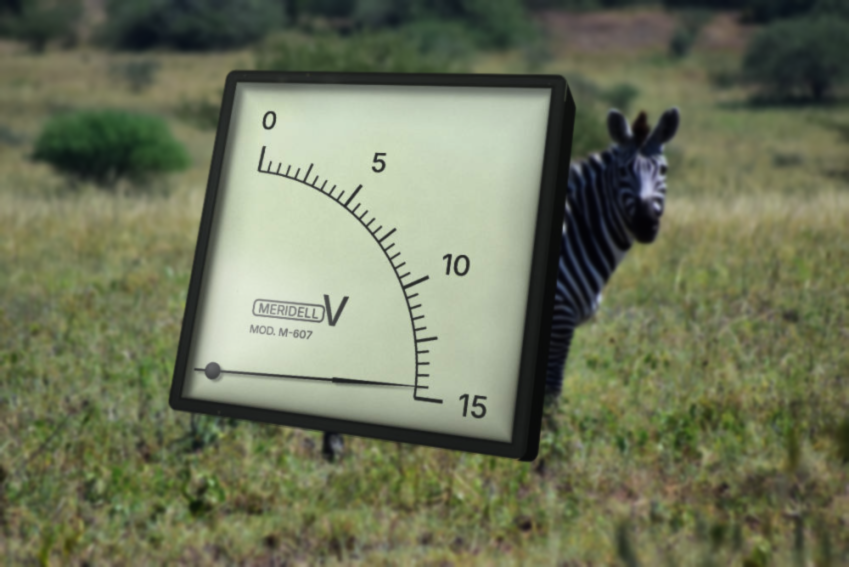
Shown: 14.5 V
